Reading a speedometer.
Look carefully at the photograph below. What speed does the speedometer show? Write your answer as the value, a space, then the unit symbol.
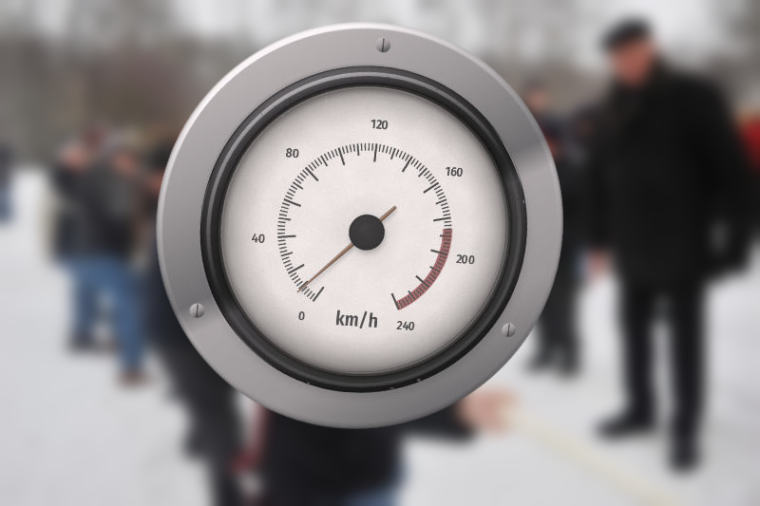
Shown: 10 km/h
